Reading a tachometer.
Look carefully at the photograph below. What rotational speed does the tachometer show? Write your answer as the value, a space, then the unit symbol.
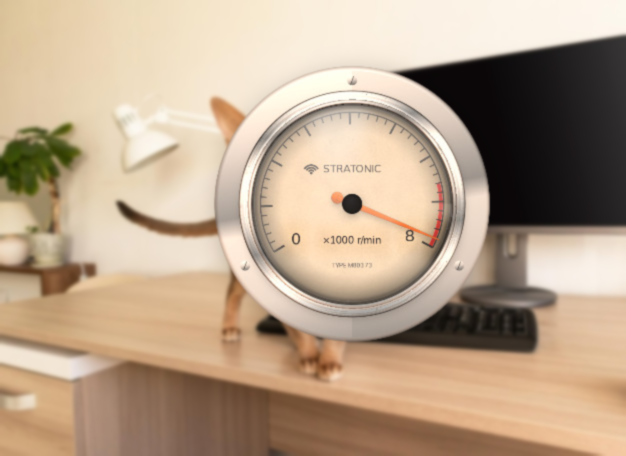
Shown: 7800 rpm
